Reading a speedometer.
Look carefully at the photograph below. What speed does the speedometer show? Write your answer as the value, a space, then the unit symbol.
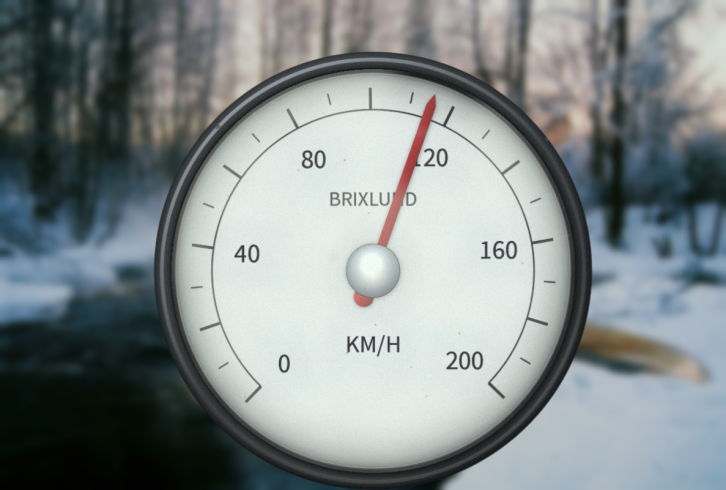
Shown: 115 km/h
